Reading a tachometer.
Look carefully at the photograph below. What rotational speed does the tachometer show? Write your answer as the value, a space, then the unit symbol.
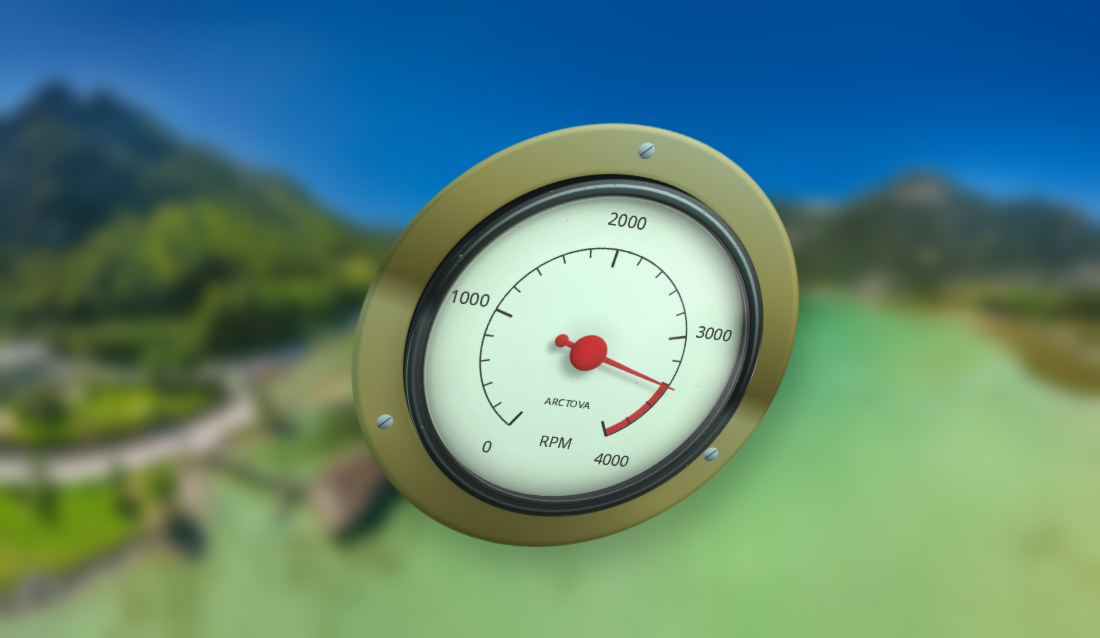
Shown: 3400 rpm
